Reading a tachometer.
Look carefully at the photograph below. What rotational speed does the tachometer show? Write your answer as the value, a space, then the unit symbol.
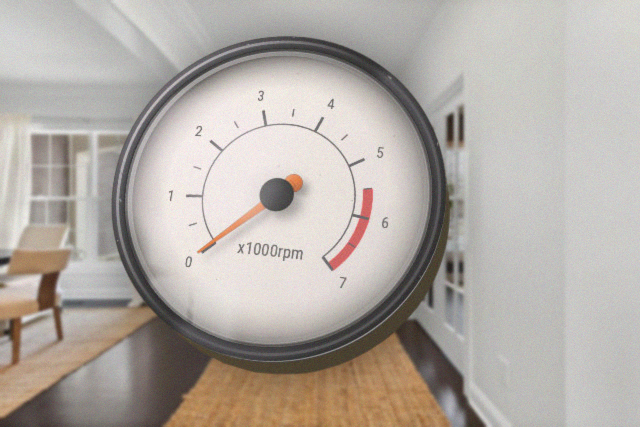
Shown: 0 rpm
